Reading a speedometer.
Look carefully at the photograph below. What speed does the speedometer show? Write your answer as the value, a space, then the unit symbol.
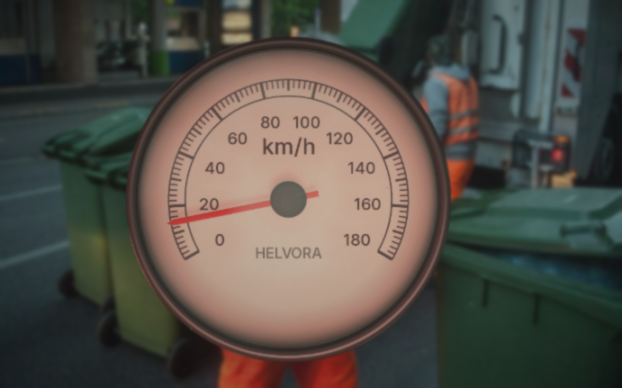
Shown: 14 km/h
